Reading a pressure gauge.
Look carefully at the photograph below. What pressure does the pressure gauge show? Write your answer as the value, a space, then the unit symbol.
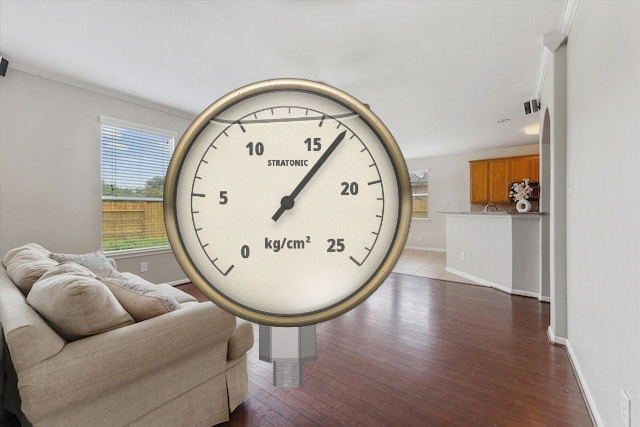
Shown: 16.5 kg/cm²
